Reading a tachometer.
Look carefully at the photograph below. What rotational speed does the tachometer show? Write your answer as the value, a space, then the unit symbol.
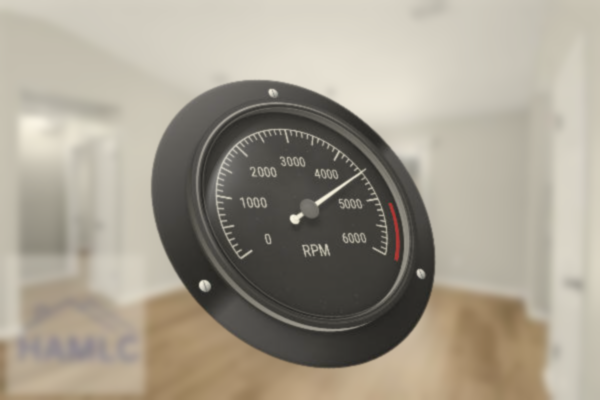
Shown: 4500 rpm
